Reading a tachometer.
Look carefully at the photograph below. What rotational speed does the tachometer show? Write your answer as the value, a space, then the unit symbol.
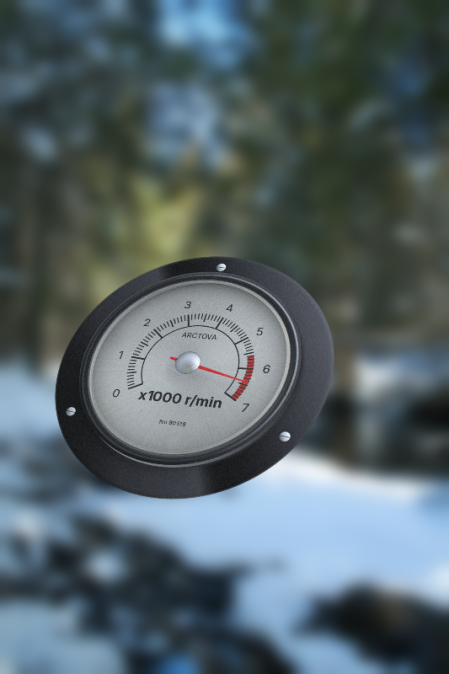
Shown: 6500 rpm
